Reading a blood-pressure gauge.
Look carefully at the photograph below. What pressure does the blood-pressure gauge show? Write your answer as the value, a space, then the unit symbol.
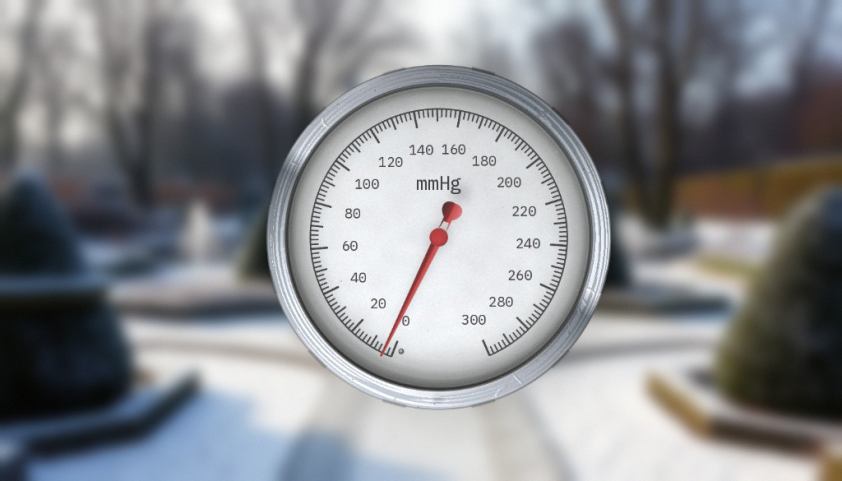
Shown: 4 mmHg
